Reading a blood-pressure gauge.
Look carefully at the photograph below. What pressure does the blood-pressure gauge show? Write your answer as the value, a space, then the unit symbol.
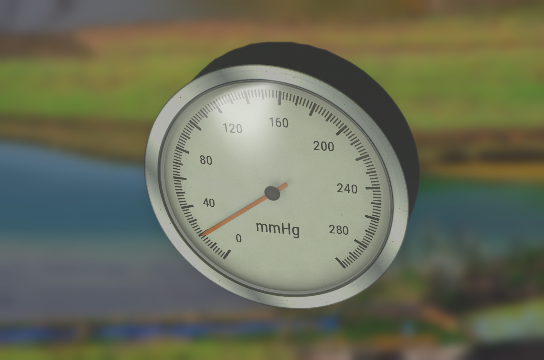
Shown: 20 mmHg
